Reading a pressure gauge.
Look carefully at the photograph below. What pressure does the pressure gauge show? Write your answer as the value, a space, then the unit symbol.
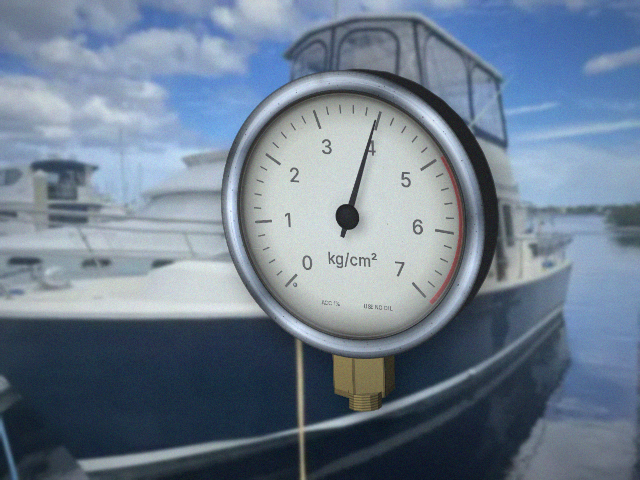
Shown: 4 kg/cm²
